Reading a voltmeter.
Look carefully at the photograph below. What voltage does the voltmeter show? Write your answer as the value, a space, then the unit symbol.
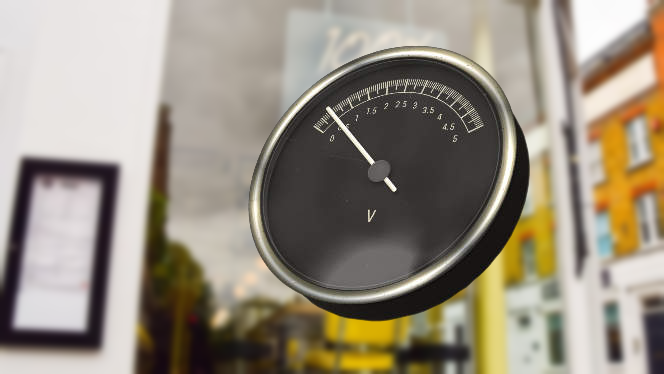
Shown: 0.5 V
